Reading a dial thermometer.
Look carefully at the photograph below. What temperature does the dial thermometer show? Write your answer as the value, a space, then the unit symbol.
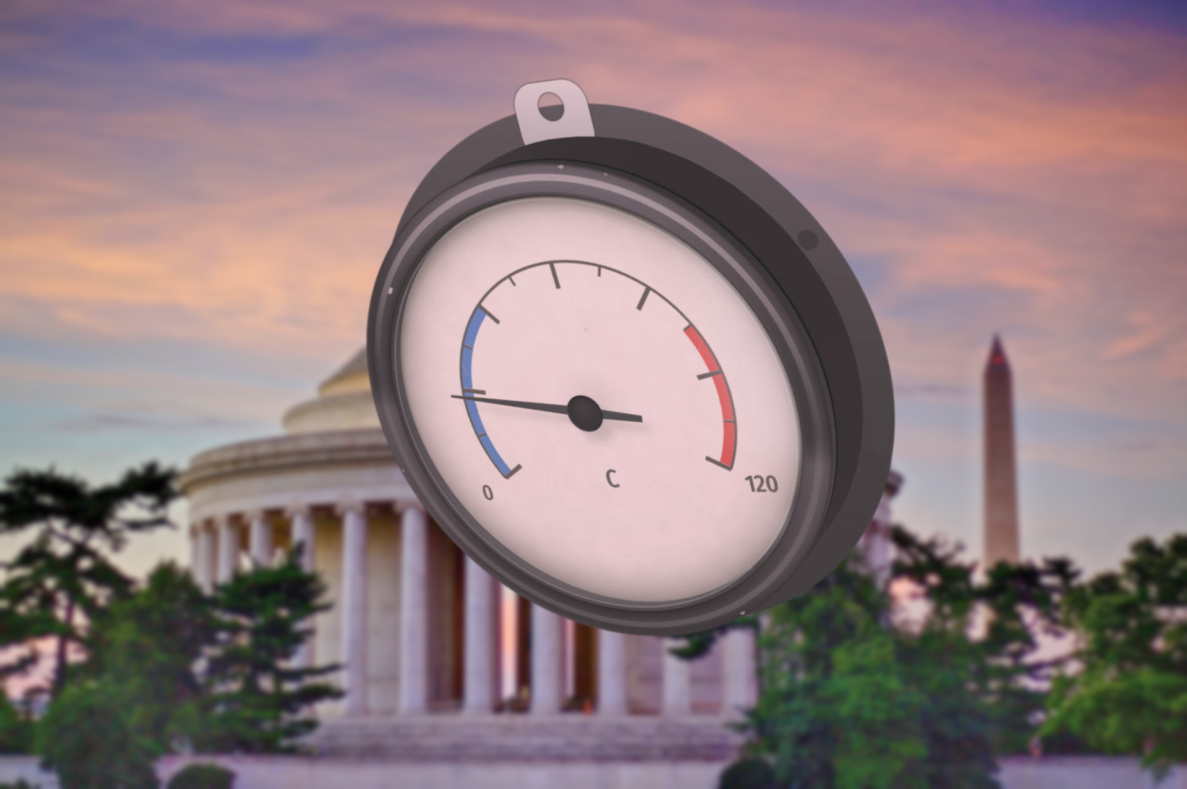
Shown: 20 °C
